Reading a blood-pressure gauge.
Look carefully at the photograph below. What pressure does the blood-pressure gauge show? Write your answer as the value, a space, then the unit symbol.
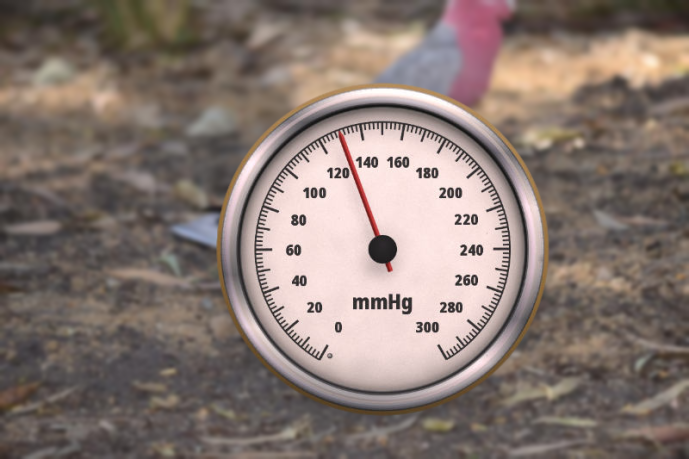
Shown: 130 mmHg
